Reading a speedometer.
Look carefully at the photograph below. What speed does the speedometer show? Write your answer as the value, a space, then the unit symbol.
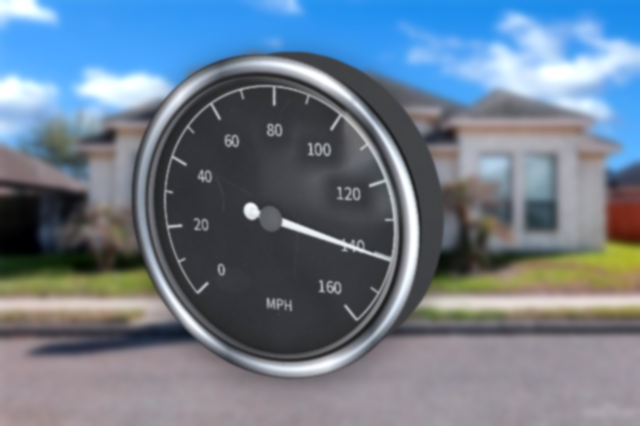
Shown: 140 mph
